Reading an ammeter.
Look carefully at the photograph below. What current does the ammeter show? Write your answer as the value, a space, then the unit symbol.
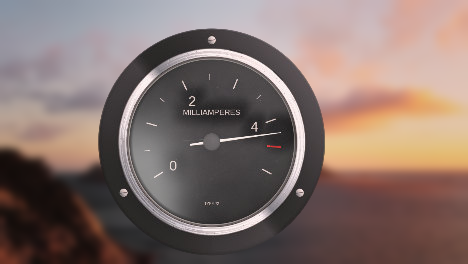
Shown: 4.25 mA
